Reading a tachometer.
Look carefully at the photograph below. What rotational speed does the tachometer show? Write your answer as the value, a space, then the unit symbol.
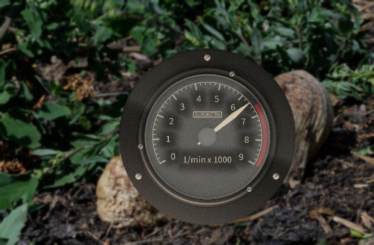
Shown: 6400 rpm
